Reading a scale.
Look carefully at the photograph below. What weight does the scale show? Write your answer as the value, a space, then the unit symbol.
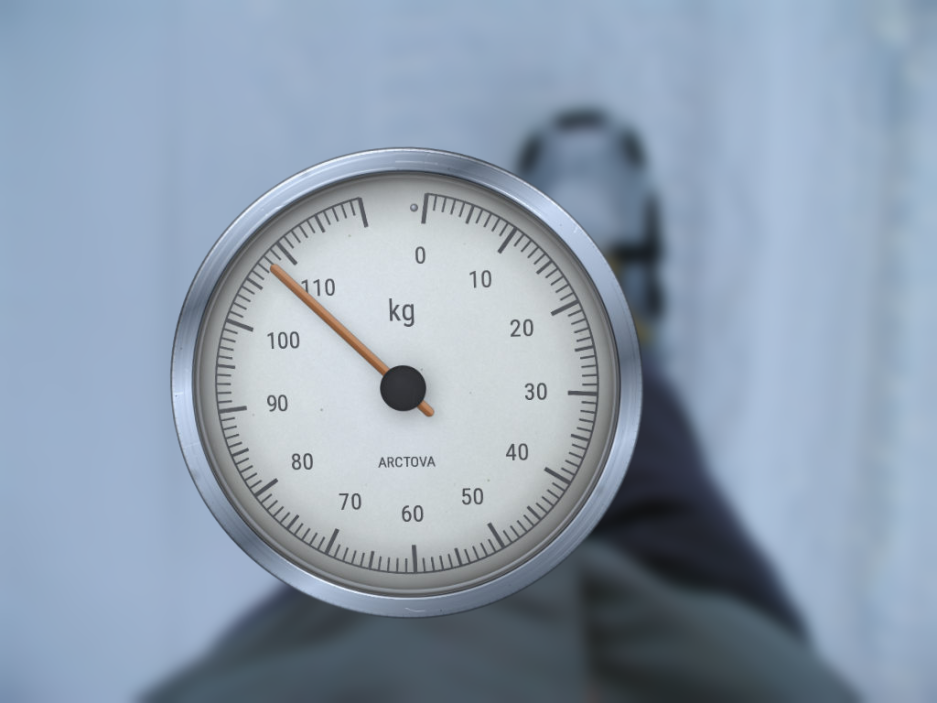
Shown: 108 kg
